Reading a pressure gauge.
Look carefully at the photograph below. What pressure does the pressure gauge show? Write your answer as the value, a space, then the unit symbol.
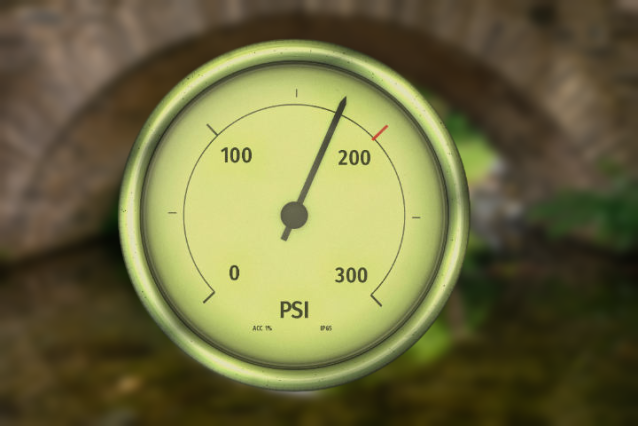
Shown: 175 psi
